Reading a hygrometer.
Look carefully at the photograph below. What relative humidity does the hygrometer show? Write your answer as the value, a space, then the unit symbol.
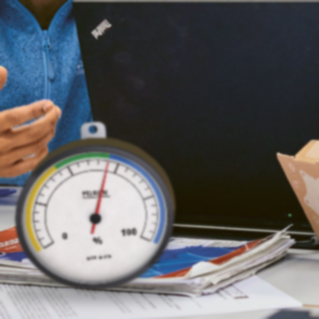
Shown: 56 %
